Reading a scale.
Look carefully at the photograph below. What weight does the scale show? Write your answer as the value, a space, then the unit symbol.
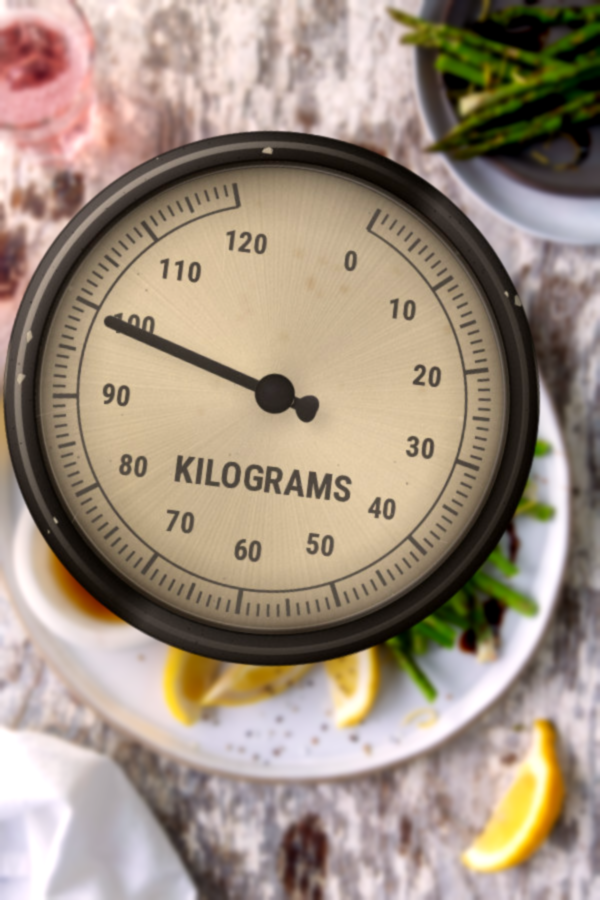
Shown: 99 kg
